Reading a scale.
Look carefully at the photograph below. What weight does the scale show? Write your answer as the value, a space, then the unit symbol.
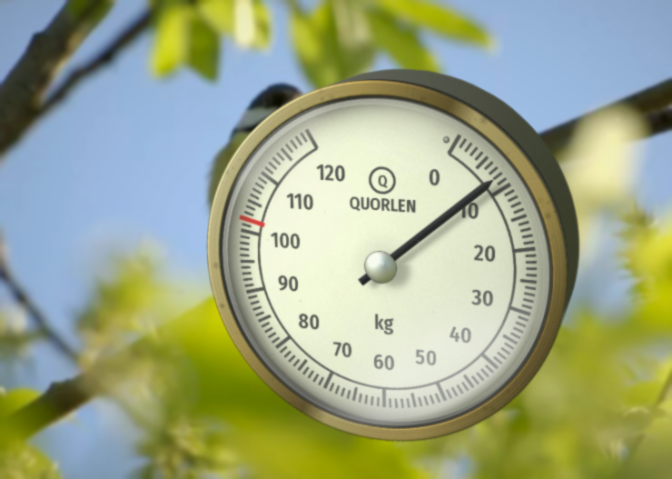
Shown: 8 kg
